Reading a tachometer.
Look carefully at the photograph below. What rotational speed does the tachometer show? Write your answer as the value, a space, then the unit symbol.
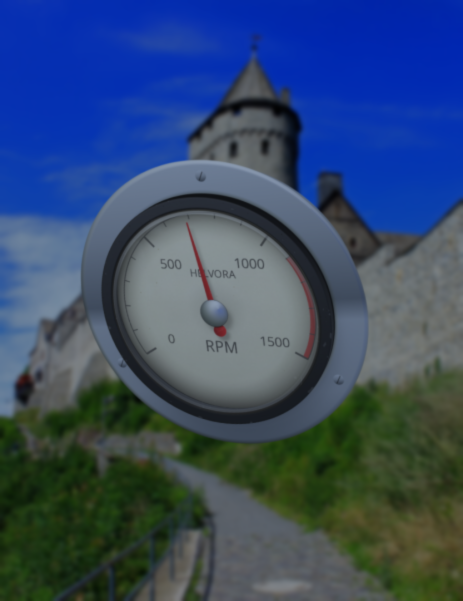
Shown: 700 rpm
